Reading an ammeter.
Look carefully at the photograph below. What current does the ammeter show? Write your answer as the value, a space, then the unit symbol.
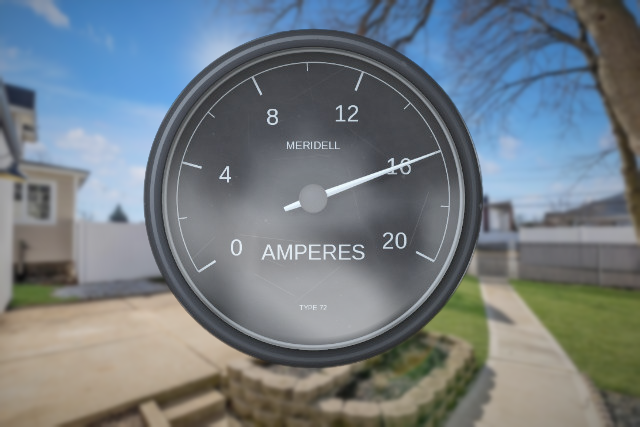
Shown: 16 A
